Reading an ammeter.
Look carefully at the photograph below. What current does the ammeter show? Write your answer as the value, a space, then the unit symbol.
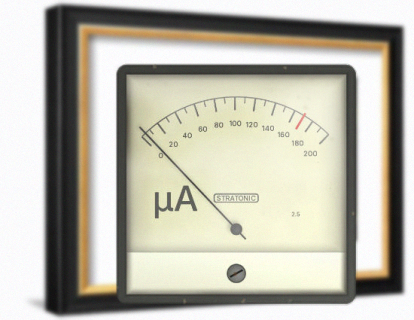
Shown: 5 µA
